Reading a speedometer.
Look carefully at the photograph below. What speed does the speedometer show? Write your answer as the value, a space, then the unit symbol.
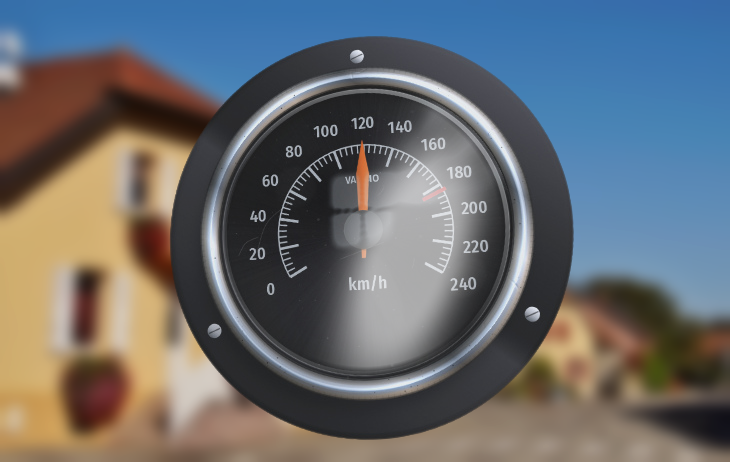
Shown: 120 km/h
